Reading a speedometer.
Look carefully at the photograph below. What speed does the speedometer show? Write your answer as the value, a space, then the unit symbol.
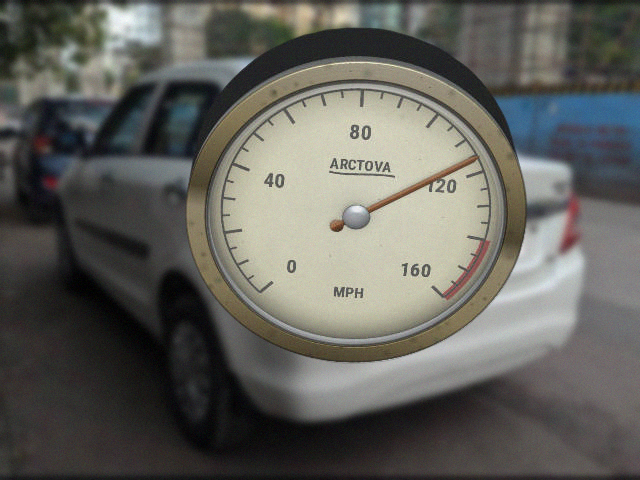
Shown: 115 mph
